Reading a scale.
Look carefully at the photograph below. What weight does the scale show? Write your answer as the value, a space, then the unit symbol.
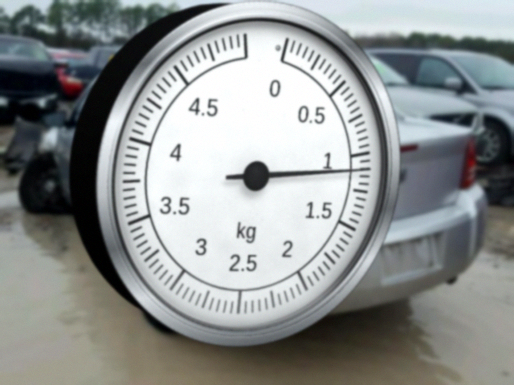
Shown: 1.1 kg
